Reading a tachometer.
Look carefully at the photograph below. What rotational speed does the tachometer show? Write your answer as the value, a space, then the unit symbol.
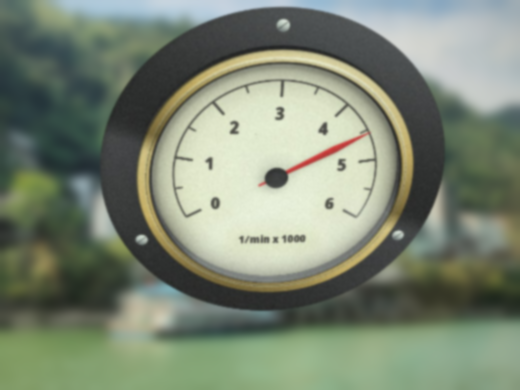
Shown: 4500 rpm
